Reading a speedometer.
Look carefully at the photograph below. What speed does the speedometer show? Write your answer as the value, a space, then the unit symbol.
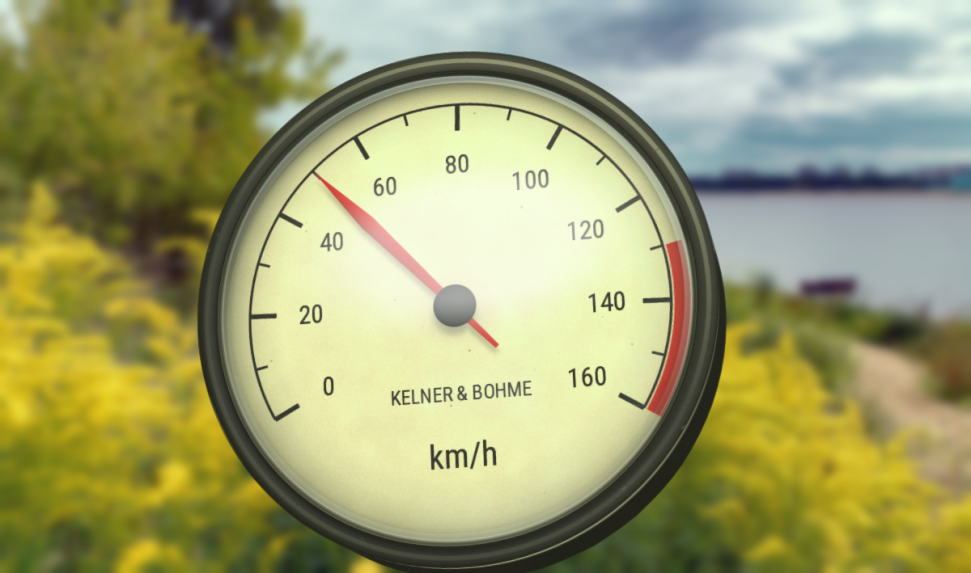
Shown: 50 km/h
